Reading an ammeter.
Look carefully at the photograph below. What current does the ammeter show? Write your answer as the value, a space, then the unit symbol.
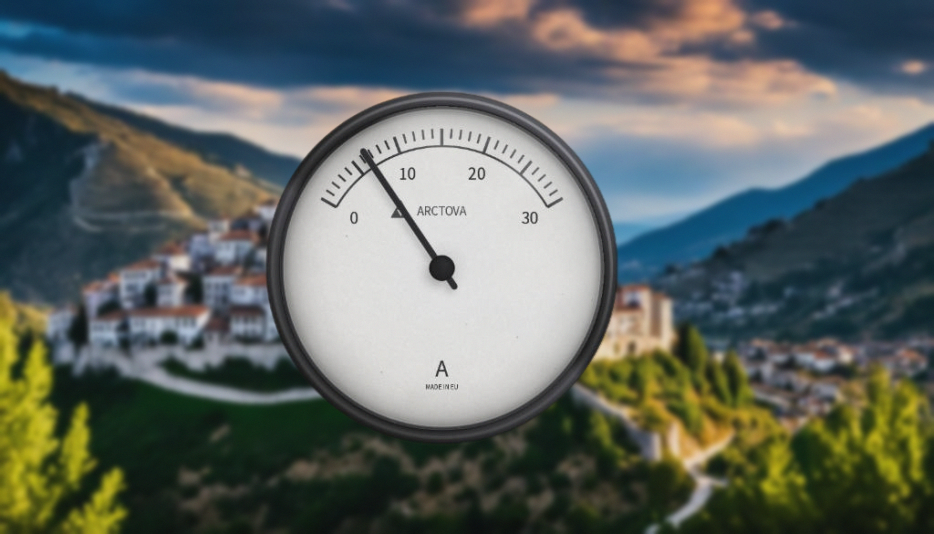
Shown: 6.5 A
